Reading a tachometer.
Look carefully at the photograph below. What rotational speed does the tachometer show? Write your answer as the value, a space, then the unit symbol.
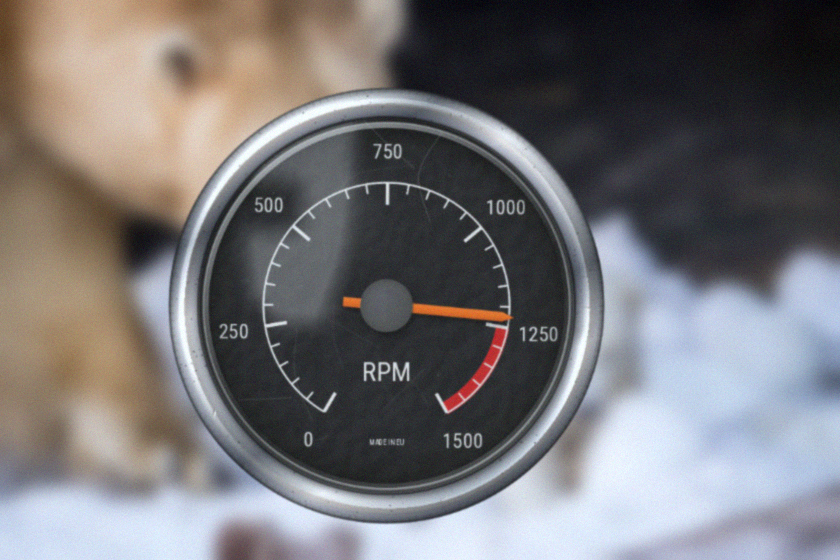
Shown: 1225 rpm
